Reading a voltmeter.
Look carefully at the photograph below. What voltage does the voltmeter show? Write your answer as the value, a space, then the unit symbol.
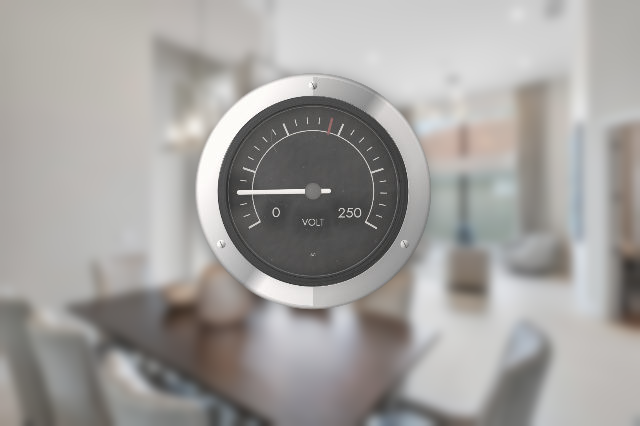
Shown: 30 V
